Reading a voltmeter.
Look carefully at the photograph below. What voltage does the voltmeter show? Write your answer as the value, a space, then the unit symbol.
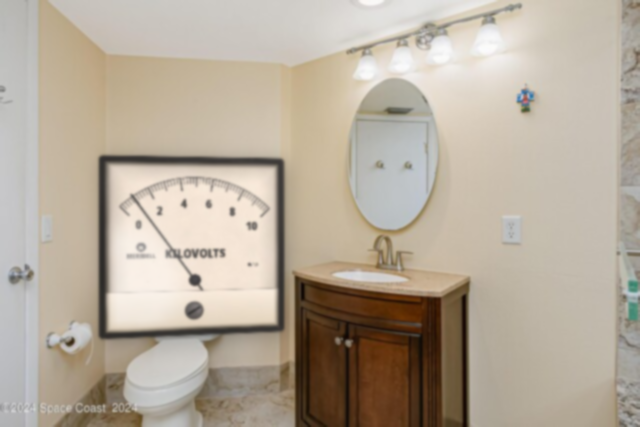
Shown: 1 kV
